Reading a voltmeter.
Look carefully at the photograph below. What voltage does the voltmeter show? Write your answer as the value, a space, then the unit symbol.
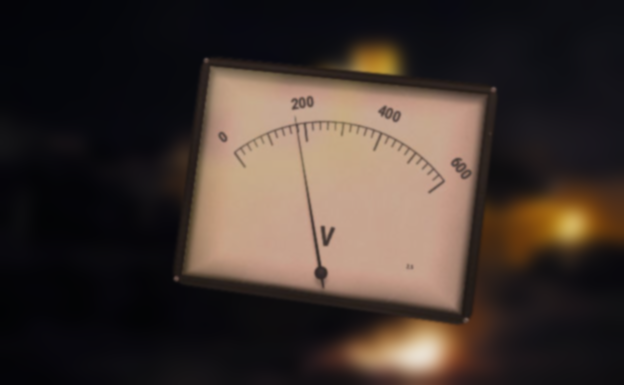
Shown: 180 V
